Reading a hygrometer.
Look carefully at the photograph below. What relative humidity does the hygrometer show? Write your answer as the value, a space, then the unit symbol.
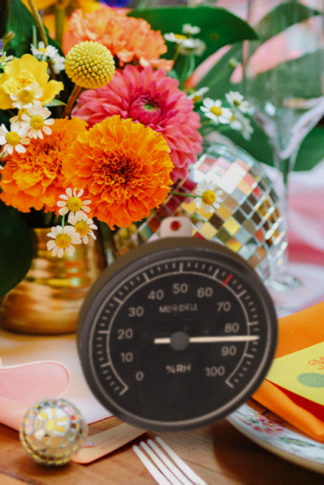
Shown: 84 %
